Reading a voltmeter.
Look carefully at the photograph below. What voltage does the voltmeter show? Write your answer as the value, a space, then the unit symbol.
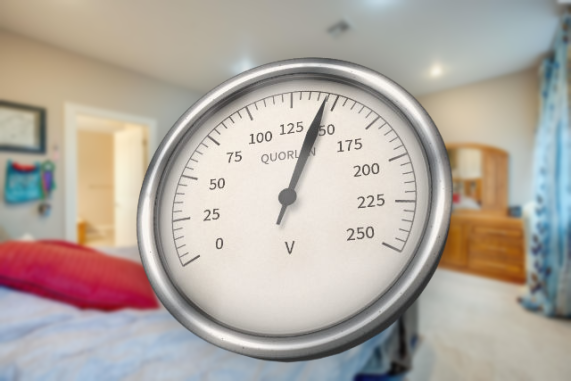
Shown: 145 V
